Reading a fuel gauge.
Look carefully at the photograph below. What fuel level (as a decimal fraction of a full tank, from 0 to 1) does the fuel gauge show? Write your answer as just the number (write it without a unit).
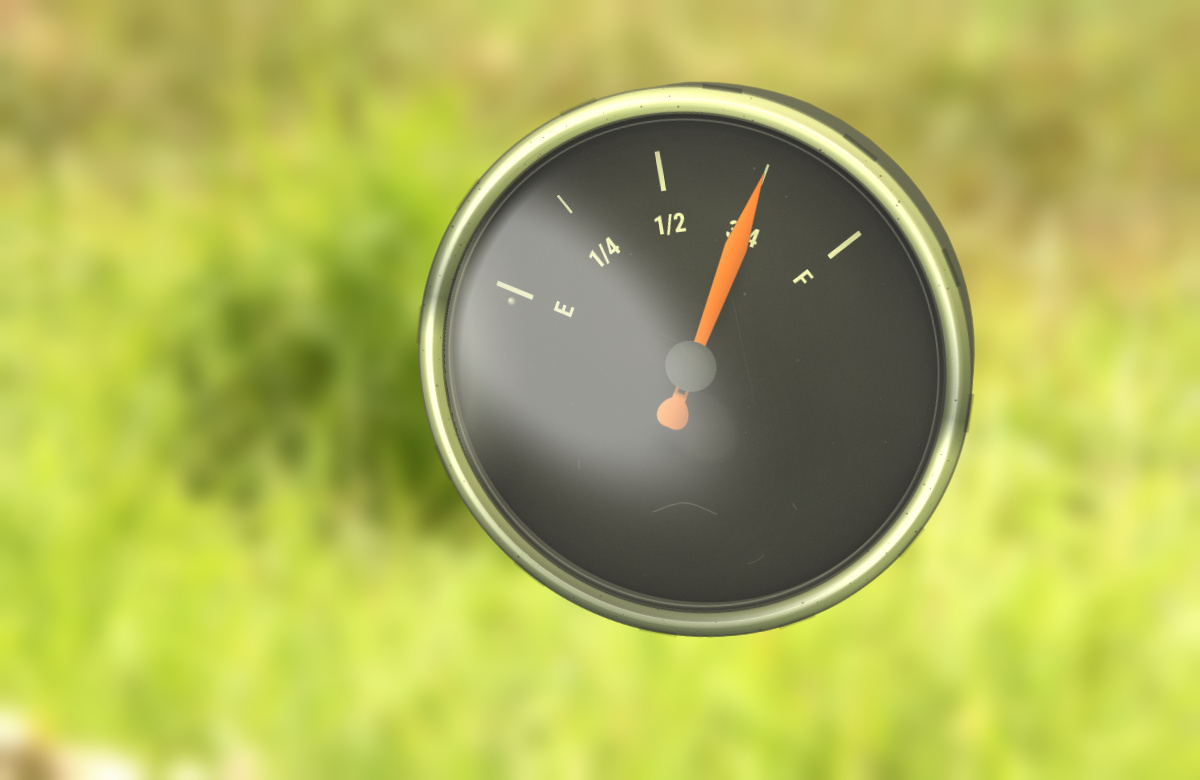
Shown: 0.75
